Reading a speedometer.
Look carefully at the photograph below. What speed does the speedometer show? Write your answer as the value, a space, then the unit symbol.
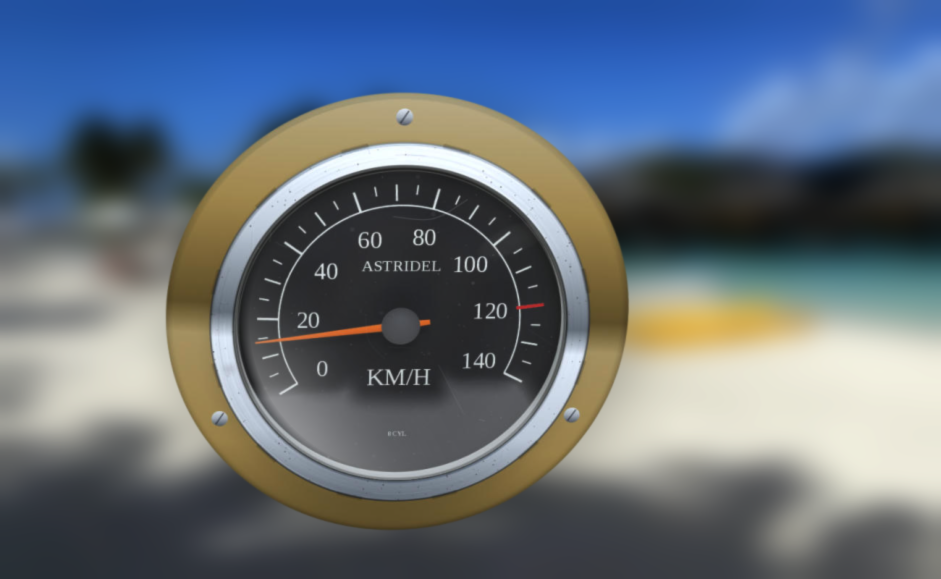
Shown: 15 km/h
